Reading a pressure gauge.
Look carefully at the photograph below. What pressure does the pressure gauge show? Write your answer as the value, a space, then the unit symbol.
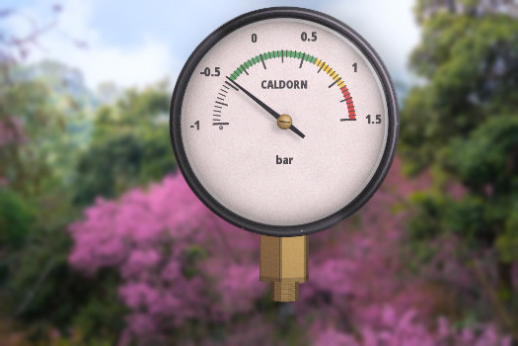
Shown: -0.45 bar
